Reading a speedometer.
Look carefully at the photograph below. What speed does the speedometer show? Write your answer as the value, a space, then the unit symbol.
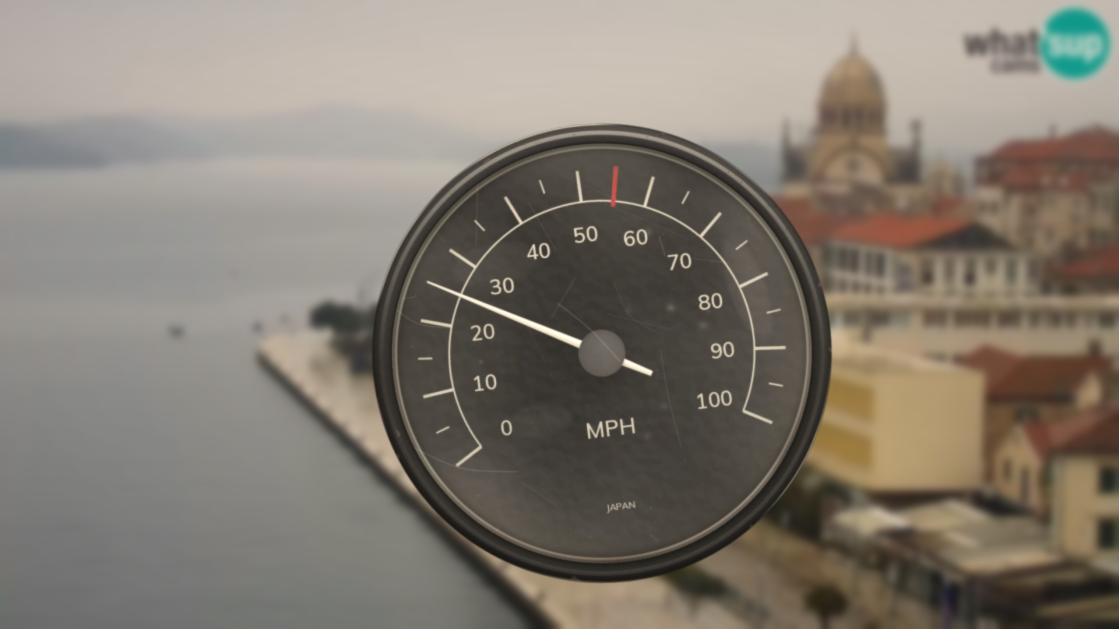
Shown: 25 mph
